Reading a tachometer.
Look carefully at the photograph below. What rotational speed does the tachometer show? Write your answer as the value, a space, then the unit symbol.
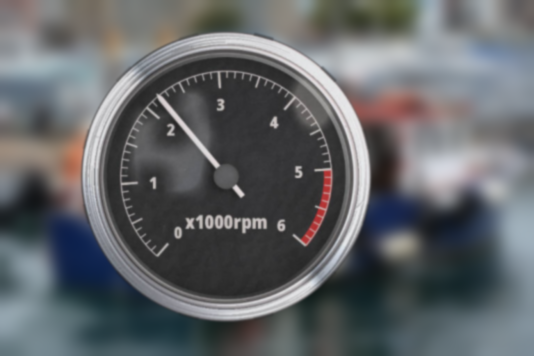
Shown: 2200 rpm
